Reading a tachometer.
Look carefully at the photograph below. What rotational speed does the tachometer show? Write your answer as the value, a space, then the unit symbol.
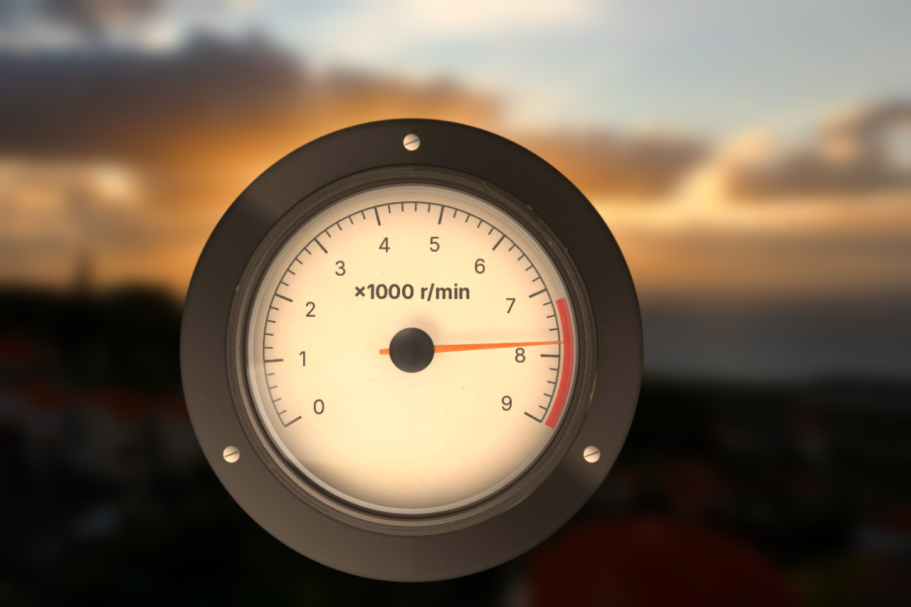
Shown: 7800 rpm
